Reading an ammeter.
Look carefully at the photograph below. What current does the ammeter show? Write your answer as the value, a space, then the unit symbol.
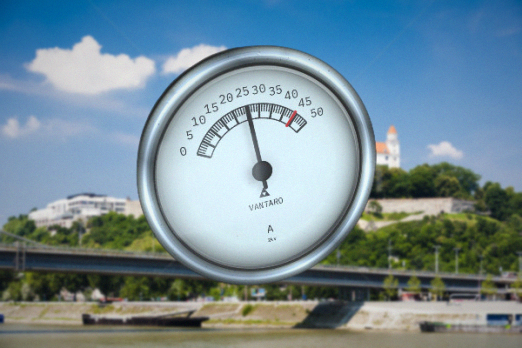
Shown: 25 A
